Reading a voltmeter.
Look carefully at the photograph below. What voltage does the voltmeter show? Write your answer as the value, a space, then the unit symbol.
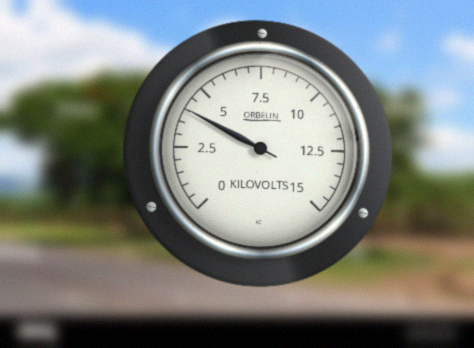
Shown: 4 kV
